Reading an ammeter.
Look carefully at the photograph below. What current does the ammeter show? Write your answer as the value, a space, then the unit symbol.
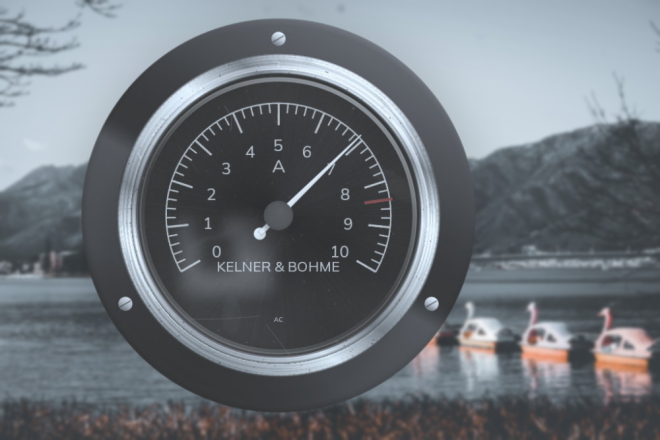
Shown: 6.9 A
